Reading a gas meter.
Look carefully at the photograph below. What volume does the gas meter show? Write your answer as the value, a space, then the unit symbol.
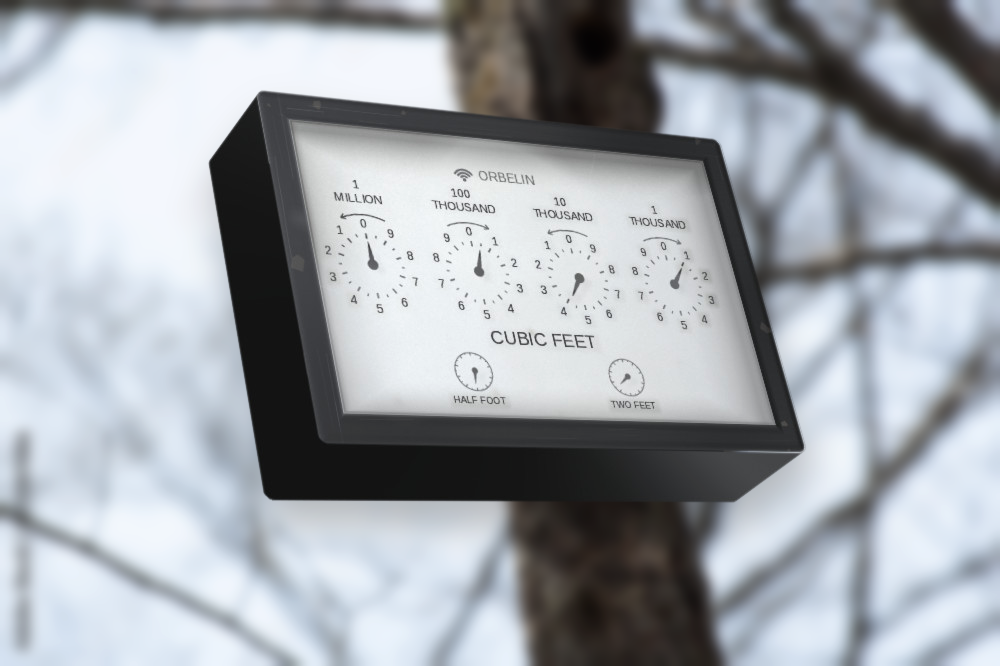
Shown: 4100 ft³
